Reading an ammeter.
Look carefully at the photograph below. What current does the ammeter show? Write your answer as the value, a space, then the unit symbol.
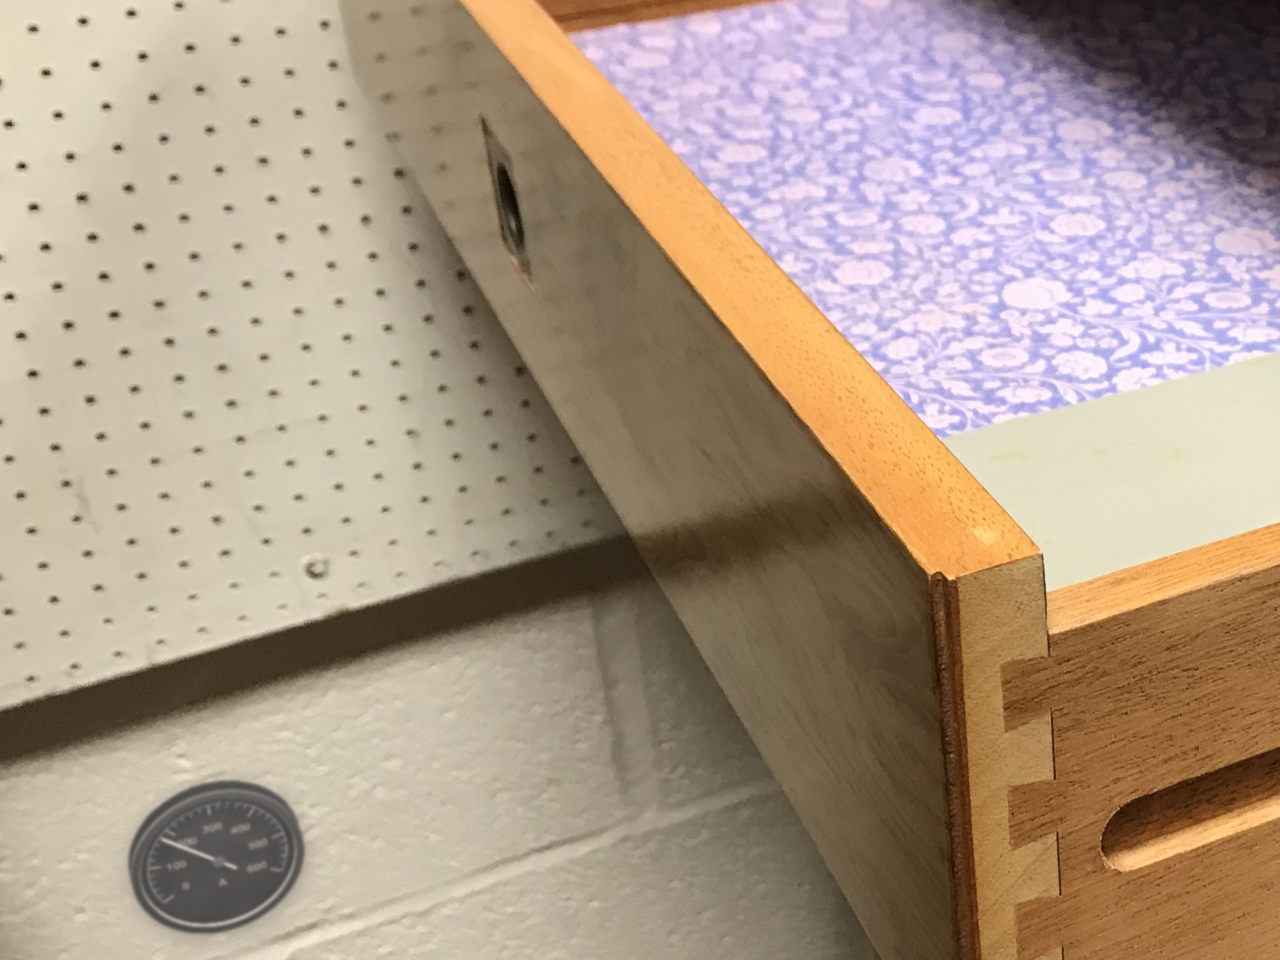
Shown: 180 A
